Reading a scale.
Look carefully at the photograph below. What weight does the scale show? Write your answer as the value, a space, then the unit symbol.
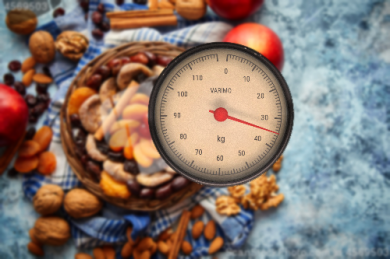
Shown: 35 kg
